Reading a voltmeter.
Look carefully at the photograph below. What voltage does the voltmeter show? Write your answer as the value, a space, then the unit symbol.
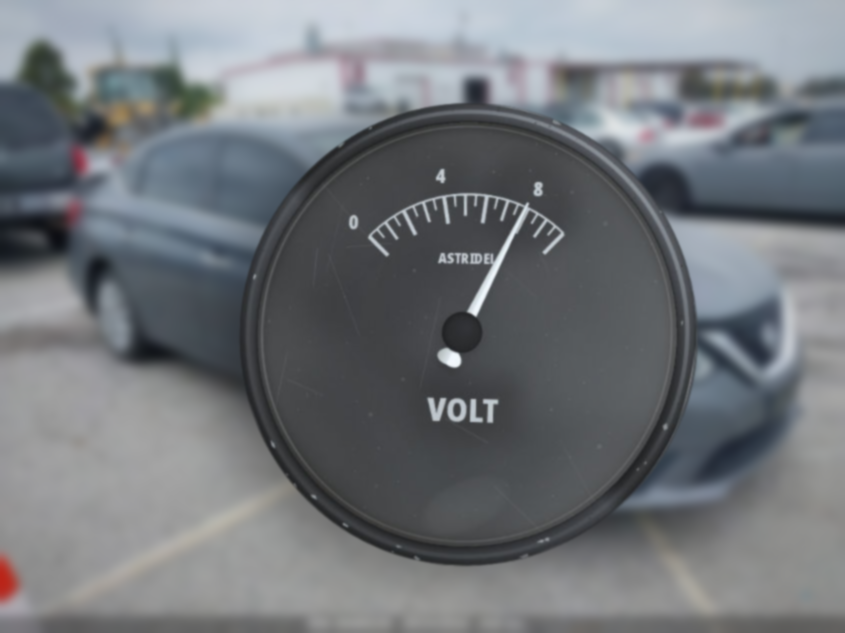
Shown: 8 V
